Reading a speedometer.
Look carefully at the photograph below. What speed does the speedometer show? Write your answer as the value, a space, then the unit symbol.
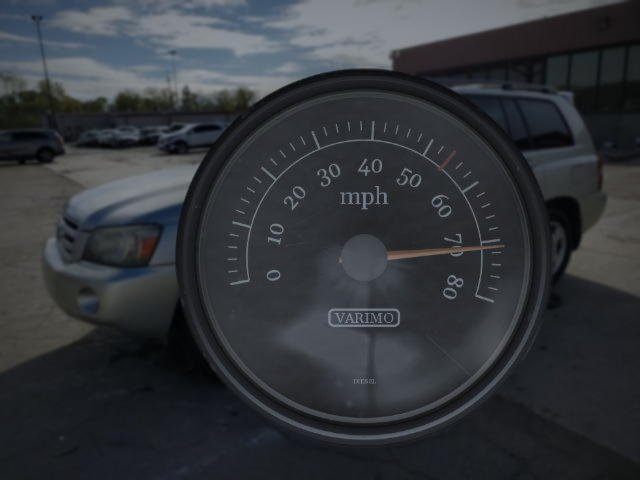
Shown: 71 mph
